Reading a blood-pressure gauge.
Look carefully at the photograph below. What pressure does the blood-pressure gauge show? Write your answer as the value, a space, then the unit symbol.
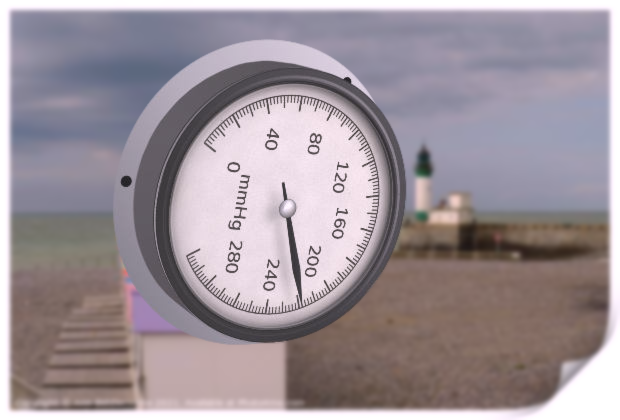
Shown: 220 mmHg
